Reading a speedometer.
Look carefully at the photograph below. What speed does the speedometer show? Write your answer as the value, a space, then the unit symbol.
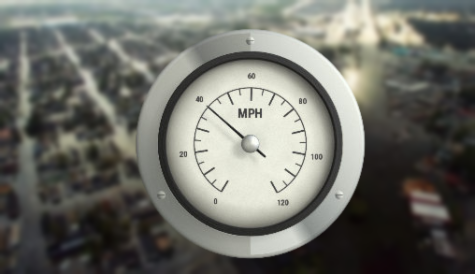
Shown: 40 mph
